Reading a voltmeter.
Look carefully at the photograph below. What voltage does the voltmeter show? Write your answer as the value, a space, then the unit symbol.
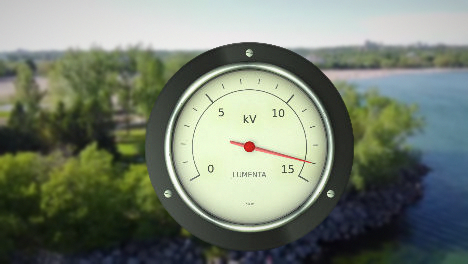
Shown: 14 kV
